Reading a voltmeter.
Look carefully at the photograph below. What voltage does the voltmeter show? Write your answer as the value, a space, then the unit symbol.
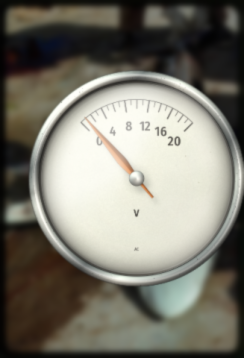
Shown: 1 V
